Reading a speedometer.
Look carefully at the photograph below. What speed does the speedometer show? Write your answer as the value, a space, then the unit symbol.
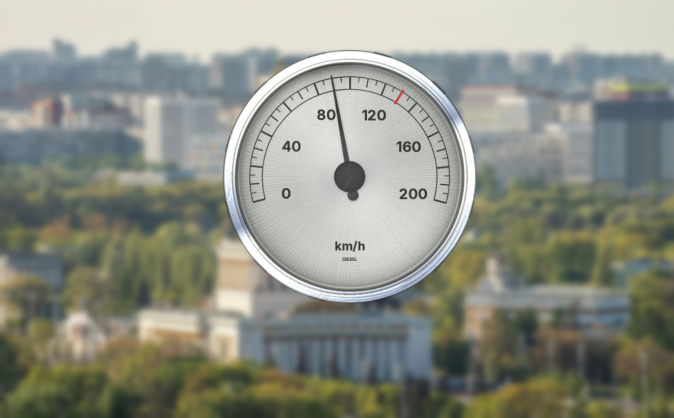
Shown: 90 km/h
